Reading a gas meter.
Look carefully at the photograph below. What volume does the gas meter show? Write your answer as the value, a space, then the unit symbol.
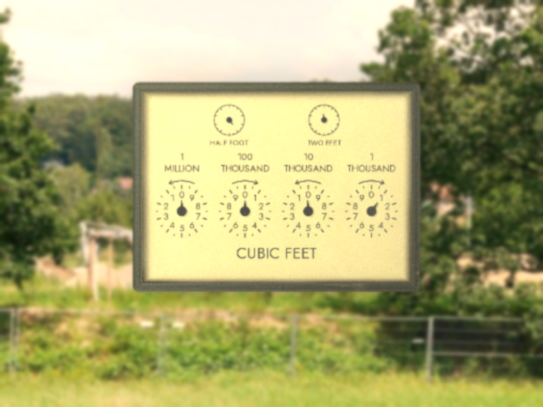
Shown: 100 ft³
